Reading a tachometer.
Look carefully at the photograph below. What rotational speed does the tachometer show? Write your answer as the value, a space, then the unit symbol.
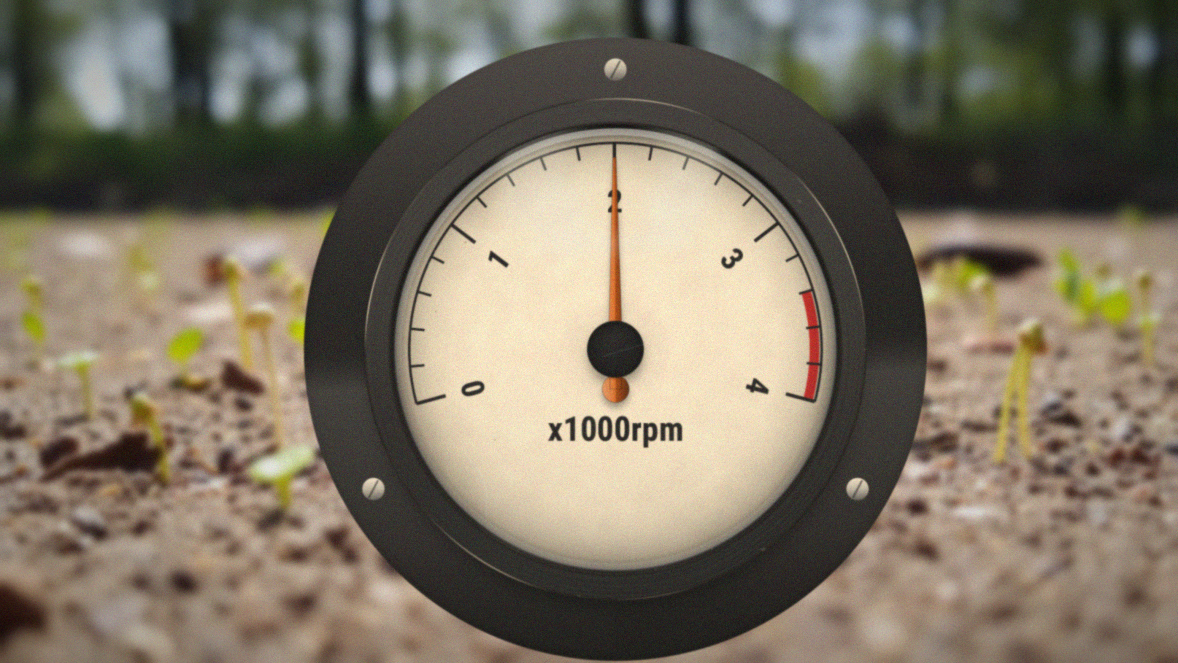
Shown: 2000 rpm
